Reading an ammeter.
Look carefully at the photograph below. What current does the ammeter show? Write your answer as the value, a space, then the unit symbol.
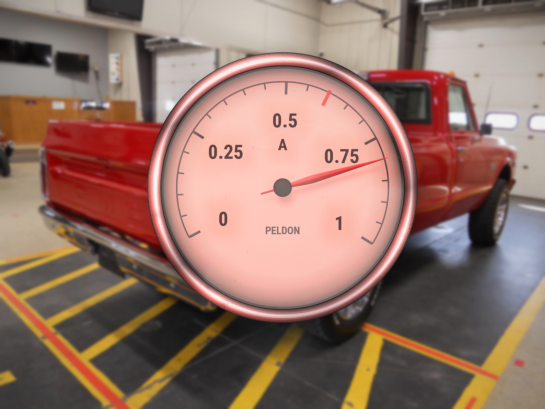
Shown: 0.8 A
